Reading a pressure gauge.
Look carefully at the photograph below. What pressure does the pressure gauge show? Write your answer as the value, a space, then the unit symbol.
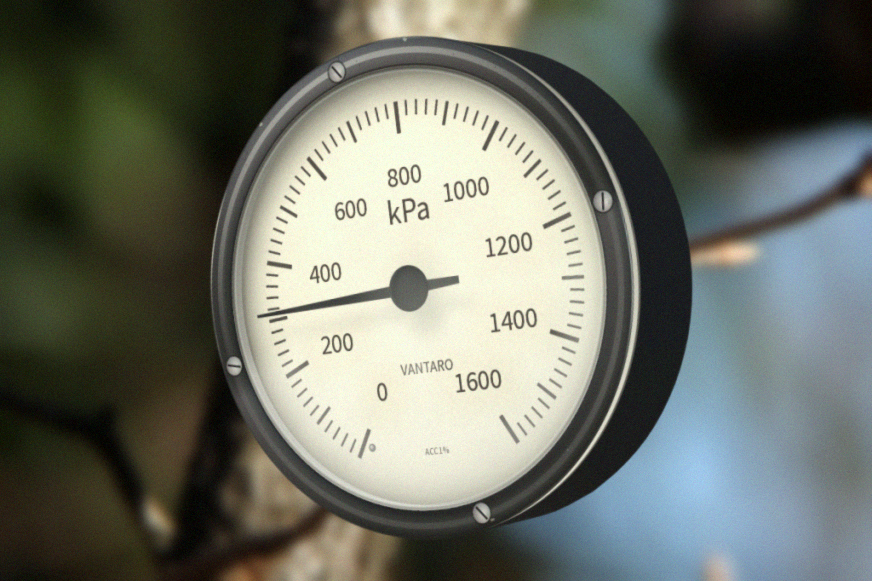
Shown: 310 kPa
